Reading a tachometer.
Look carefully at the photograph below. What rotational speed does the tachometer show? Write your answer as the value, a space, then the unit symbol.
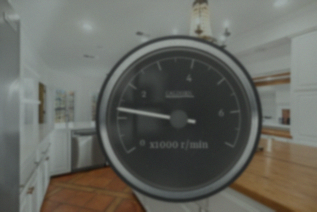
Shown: 1250 rpm
